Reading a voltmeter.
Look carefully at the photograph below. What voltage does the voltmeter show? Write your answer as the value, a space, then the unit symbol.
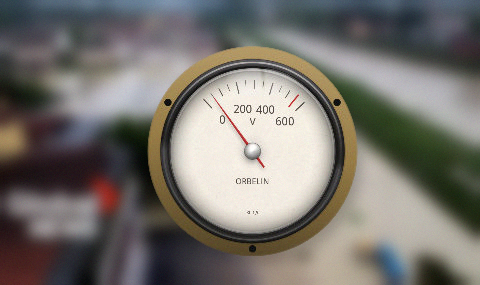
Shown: 50 V
